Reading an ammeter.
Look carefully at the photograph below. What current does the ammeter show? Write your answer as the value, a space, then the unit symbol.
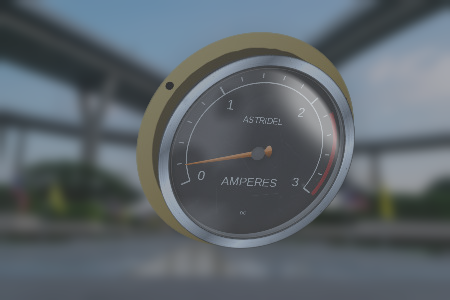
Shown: 0.2 A
